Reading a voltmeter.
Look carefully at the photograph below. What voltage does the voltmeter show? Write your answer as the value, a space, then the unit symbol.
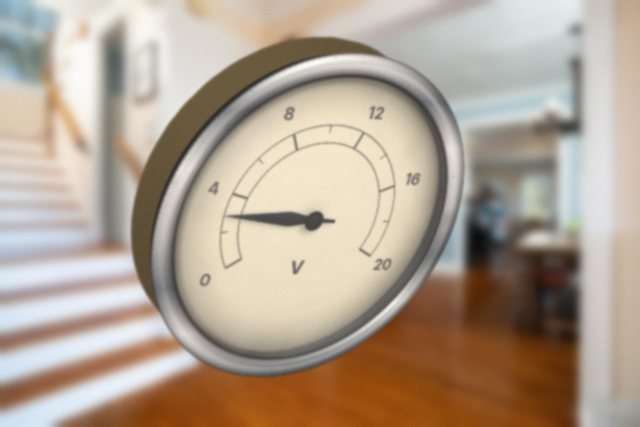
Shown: 3 V
